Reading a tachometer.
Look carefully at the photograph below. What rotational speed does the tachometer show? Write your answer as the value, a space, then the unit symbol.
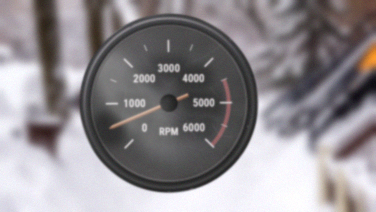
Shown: 500 rpm
